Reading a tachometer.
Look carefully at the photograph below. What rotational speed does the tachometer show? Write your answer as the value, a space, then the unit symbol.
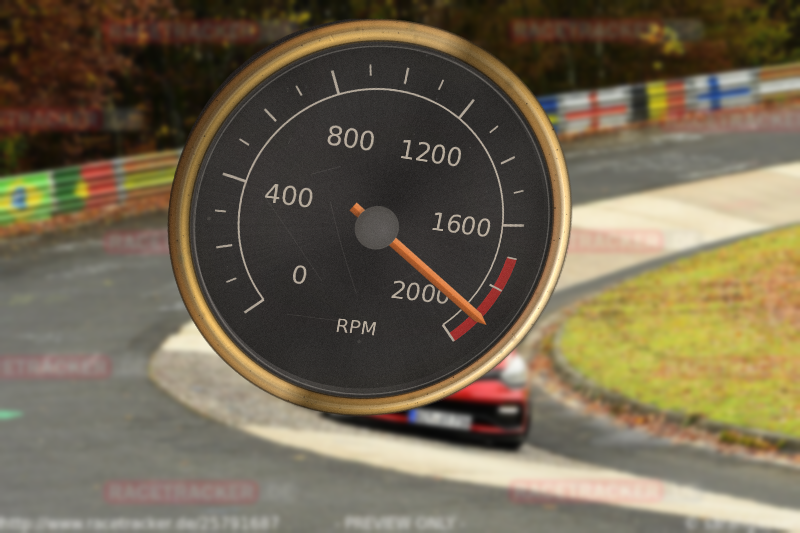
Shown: 1900 rpm
